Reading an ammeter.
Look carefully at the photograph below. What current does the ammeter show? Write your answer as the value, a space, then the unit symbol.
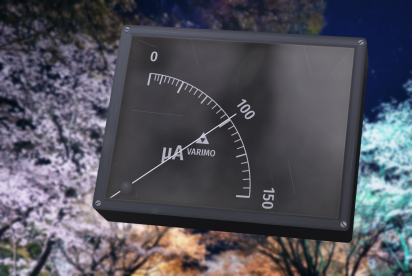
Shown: 100 µA
